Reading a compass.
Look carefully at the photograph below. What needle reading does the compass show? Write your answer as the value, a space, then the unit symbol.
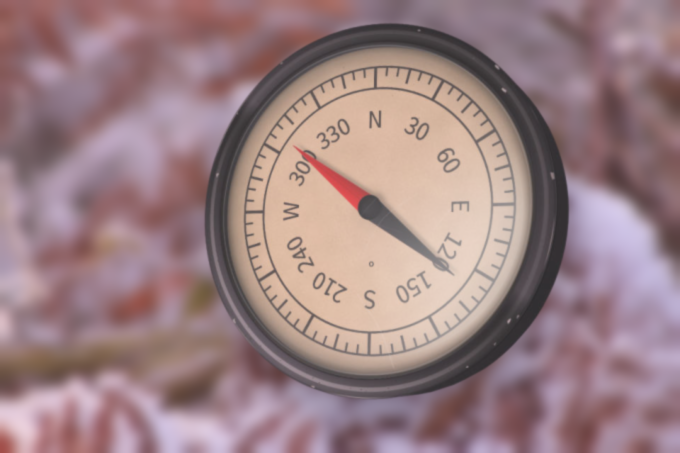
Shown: 307.5 °
